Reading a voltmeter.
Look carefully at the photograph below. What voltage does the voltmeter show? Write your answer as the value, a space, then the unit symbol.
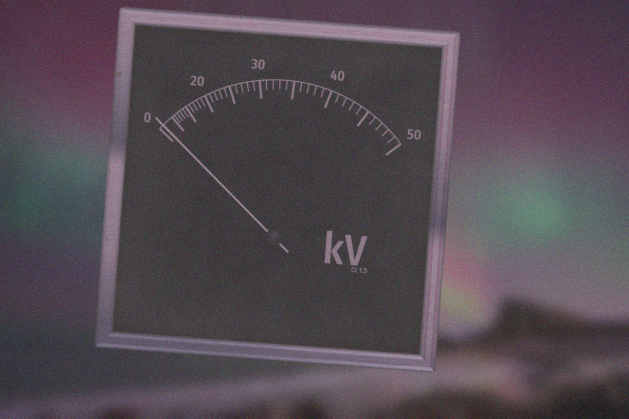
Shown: 5 kV
